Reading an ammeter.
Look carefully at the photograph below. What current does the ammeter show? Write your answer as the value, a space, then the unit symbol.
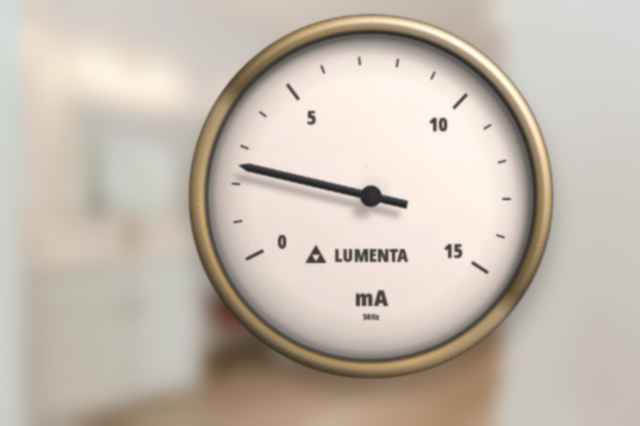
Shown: 2.5 mA
